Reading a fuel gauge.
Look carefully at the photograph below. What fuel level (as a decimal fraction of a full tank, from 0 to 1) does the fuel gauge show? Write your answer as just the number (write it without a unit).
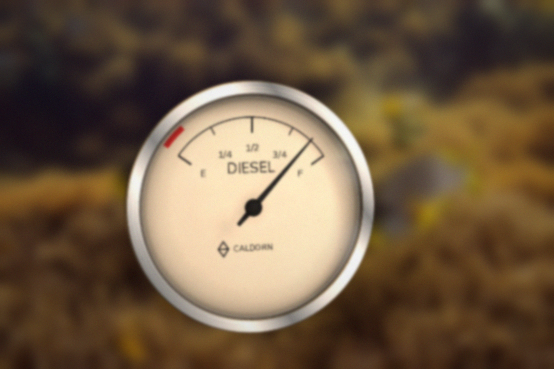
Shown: 0.875
